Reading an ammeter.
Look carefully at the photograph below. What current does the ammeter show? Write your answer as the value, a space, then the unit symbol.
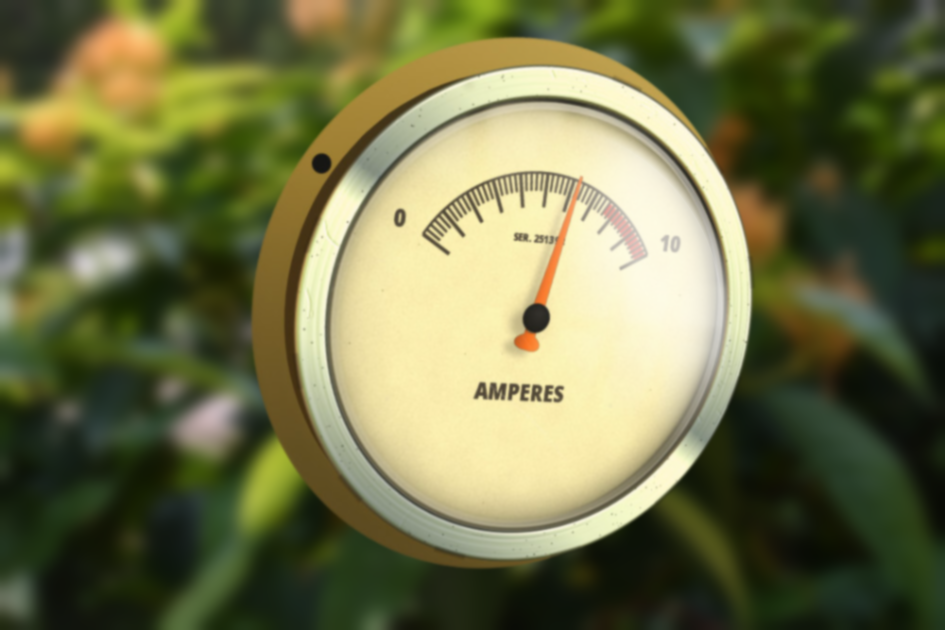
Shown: 6 A
